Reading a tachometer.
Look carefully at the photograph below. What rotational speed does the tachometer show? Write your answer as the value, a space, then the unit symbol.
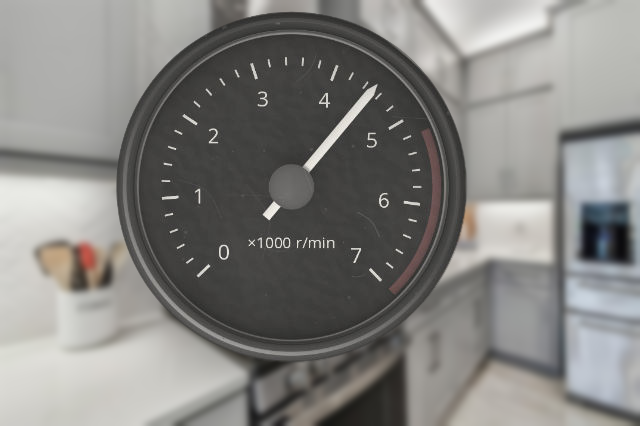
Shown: 4500 rpm
